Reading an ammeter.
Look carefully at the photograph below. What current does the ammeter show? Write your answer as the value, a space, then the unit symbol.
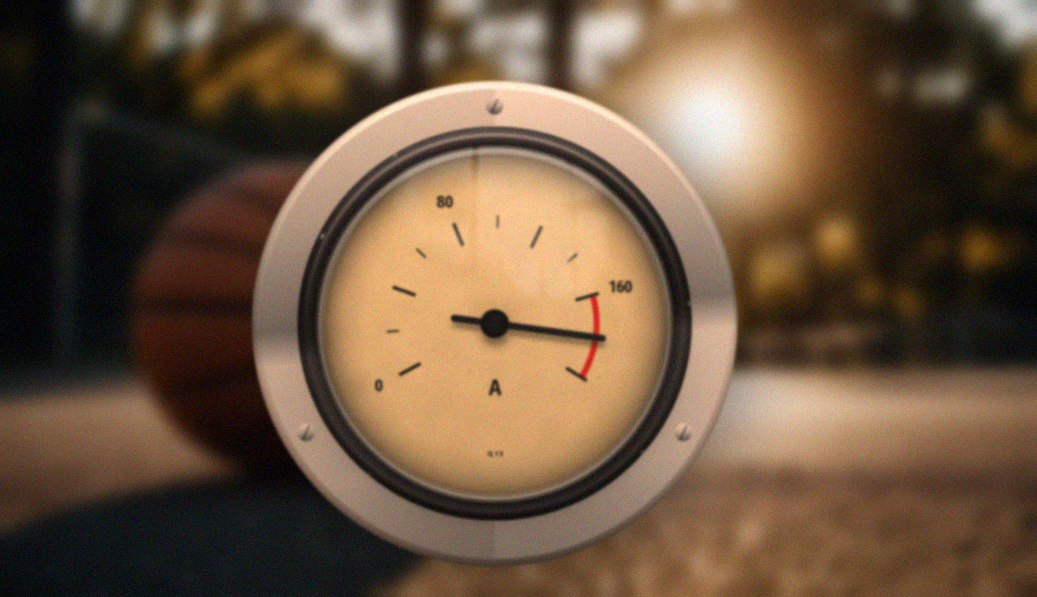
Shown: 180 A
